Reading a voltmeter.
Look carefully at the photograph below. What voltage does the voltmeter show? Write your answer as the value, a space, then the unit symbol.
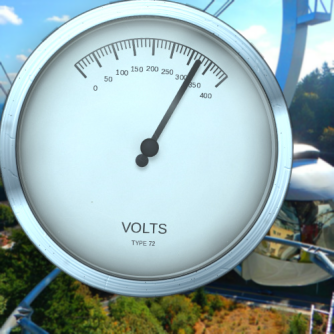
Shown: 320 V
